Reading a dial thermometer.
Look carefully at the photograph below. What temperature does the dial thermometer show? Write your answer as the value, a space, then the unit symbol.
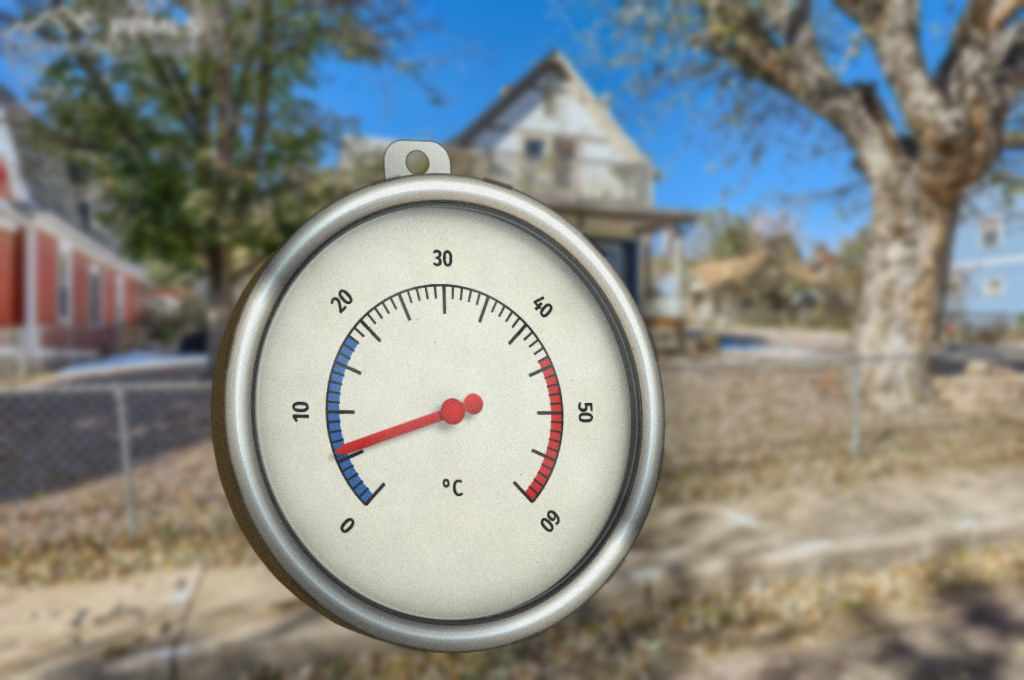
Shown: 6 °C
